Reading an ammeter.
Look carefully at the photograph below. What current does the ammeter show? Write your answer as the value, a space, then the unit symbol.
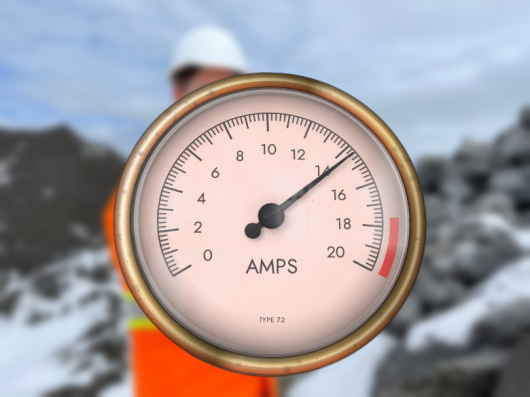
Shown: 14.4 A
